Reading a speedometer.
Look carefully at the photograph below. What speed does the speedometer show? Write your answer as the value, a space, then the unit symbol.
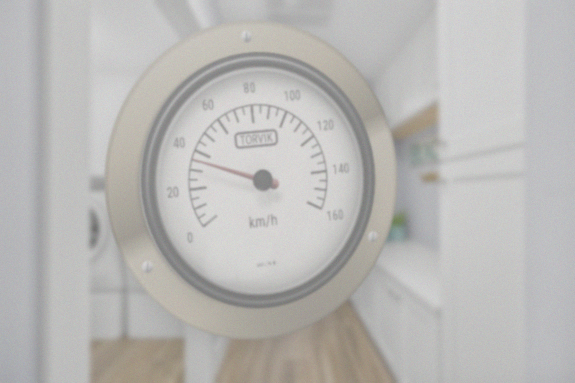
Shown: 35 km/h
